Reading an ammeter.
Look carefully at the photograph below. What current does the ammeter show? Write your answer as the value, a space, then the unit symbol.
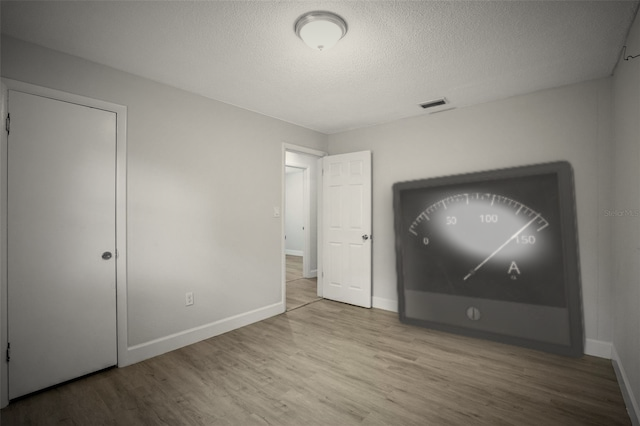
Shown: 140 A
